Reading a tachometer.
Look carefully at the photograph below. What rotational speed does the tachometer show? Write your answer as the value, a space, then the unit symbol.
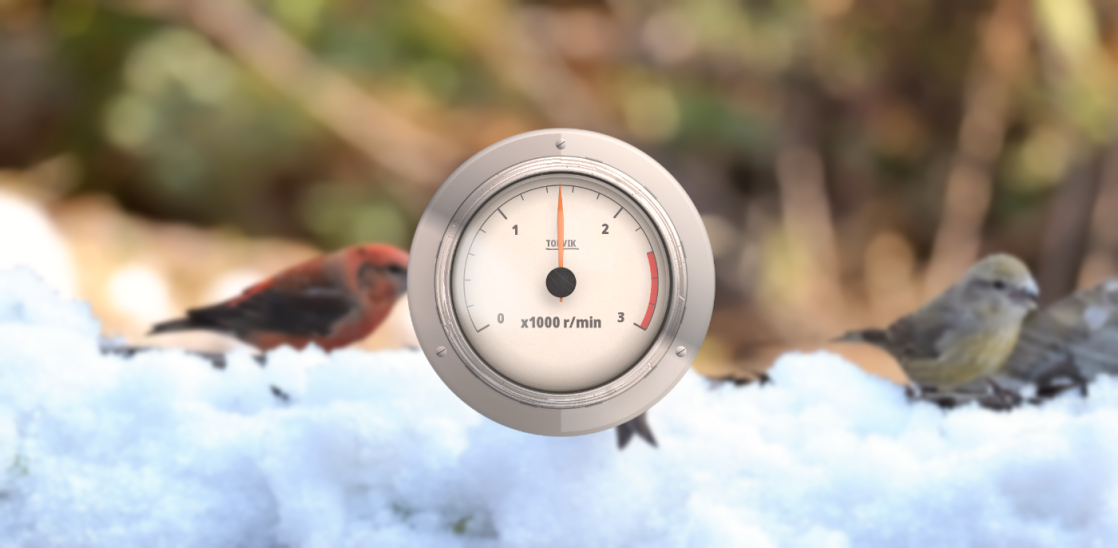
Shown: 1500 rpm
